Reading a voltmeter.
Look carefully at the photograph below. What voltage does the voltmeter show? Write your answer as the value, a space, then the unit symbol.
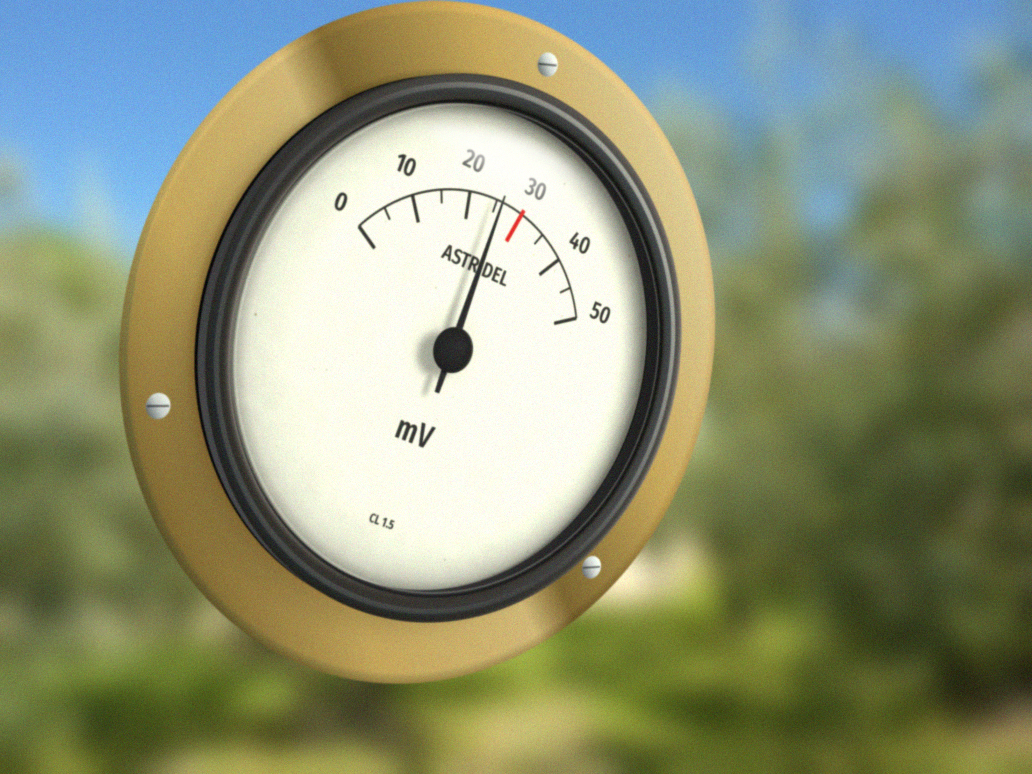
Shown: 25 mV
